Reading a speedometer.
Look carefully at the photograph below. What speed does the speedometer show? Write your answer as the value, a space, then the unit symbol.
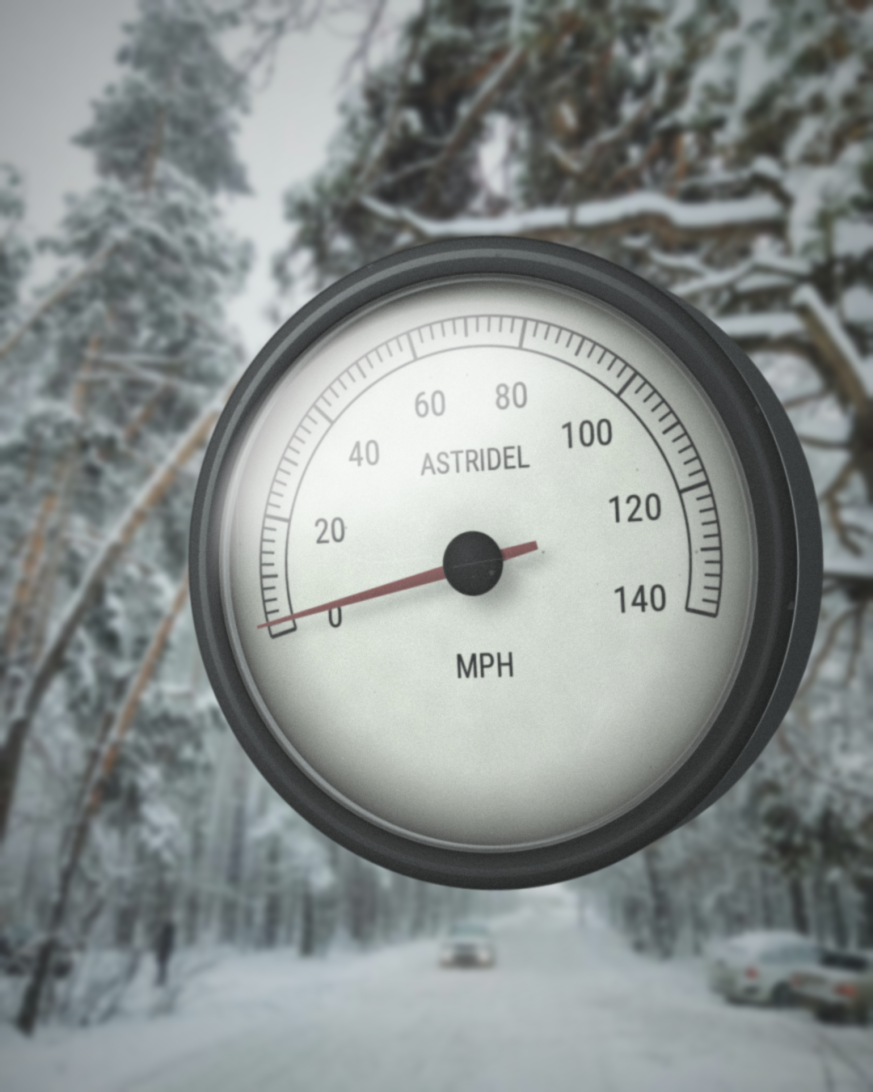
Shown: 2 mph
